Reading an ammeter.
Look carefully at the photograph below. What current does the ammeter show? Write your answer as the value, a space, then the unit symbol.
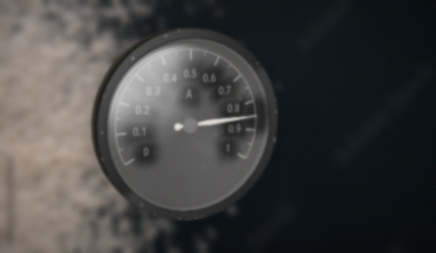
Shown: 0.85 A
